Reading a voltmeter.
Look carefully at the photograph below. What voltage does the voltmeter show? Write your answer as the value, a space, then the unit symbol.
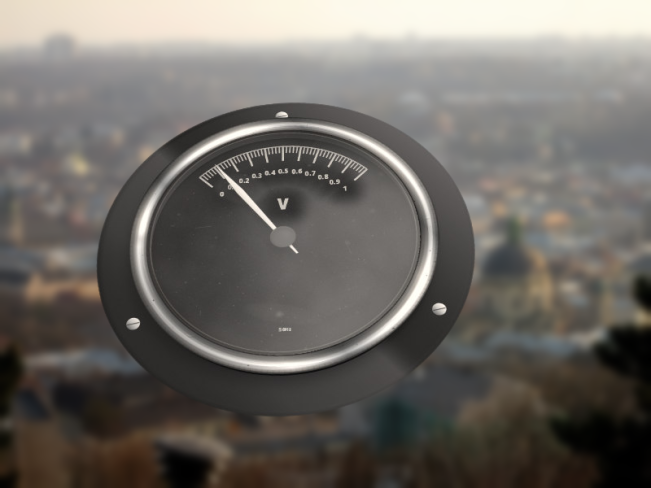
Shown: 0.1 V
